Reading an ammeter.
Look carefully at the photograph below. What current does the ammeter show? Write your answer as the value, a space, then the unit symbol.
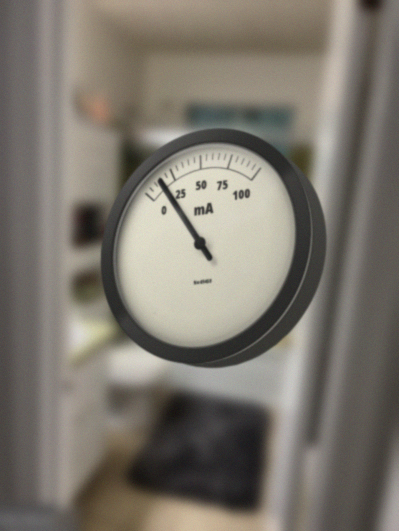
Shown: 15 mA
